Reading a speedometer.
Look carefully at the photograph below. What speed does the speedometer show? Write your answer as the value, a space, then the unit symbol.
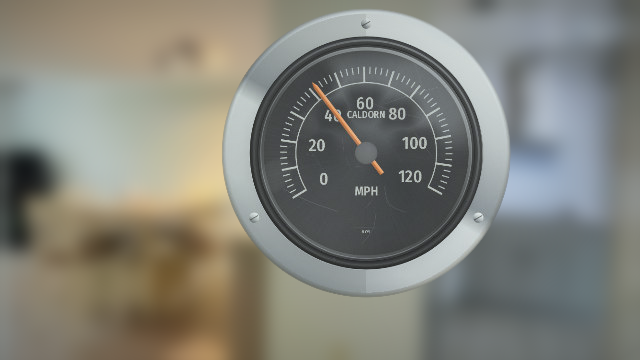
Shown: 42 mph
